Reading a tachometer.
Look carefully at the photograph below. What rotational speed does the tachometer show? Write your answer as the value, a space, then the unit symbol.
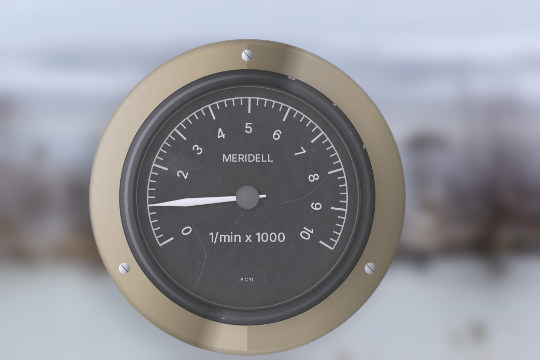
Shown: 1000 rpm
